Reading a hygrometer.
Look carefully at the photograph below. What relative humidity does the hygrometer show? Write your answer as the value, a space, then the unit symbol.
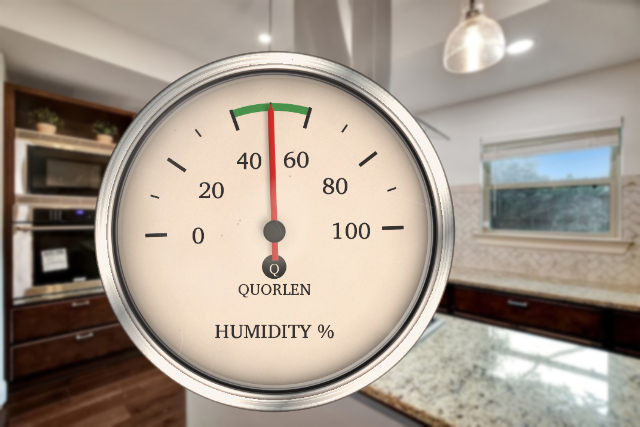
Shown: 50 %
